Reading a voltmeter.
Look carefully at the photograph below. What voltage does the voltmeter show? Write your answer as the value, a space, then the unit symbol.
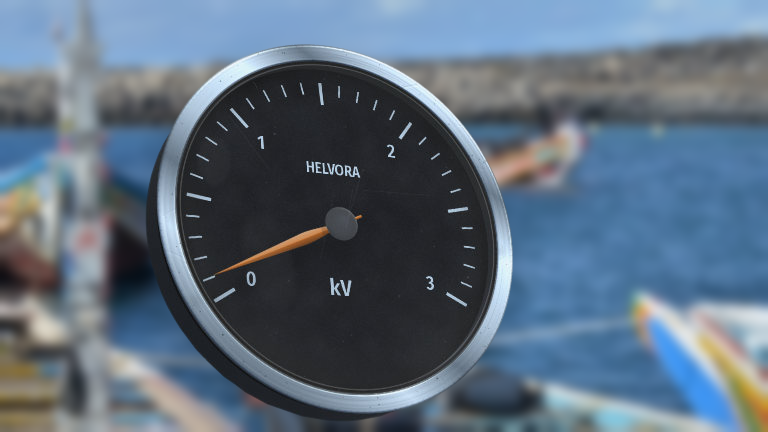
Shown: 0.1 kV
